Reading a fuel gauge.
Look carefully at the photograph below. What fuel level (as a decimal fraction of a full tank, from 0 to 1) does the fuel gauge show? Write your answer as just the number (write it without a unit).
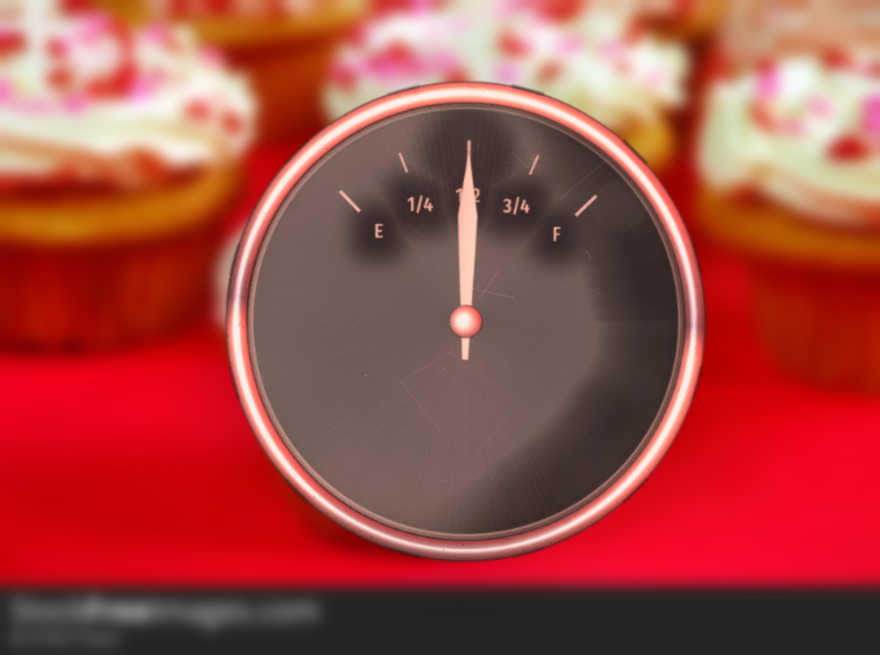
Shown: 0.5
